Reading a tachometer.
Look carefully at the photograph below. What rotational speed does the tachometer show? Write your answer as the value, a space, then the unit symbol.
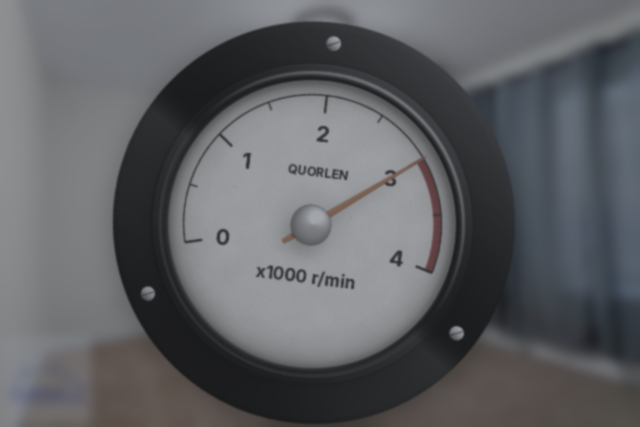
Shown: 3000 rpm
